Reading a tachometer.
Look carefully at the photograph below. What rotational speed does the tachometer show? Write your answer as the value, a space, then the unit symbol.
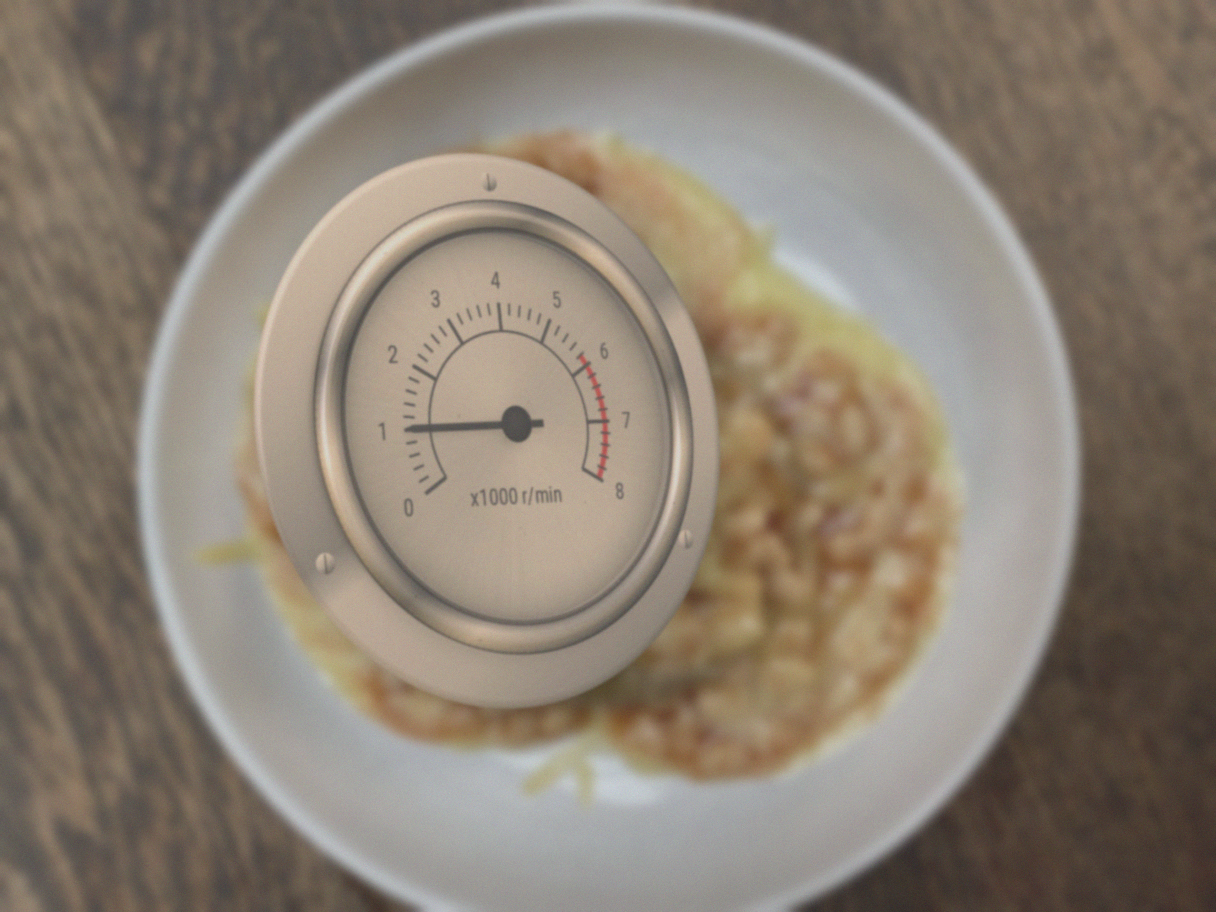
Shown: 1000 rpm
